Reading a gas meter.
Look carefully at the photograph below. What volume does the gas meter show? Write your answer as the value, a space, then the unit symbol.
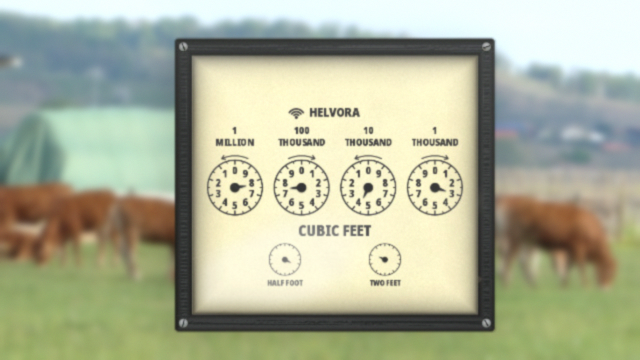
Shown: 774300 ft³
